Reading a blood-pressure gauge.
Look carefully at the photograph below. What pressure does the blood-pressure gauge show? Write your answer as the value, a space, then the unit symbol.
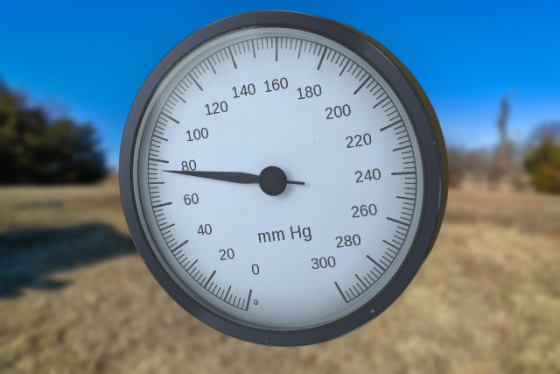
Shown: 76 mmHg
